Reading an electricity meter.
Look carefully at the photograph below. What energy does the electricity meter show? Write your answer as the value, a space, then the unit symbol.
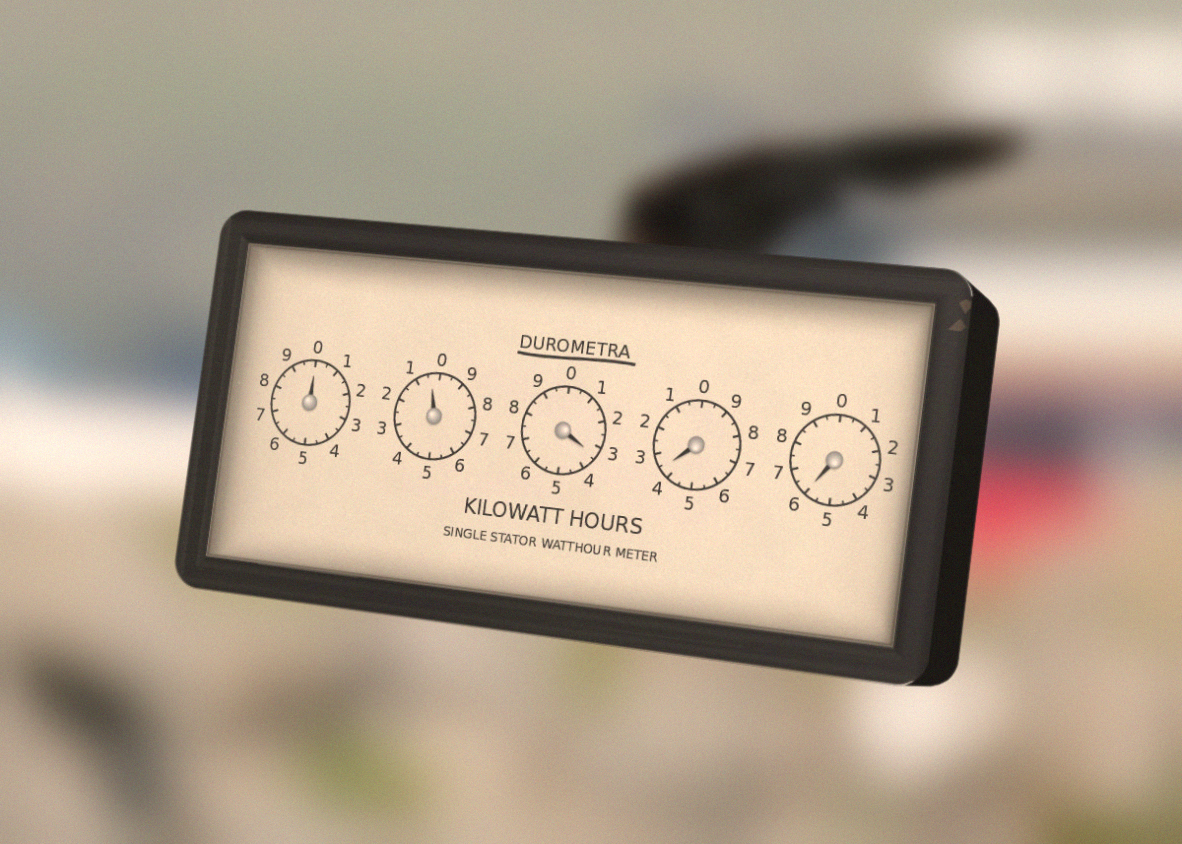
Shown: 336 kWh
